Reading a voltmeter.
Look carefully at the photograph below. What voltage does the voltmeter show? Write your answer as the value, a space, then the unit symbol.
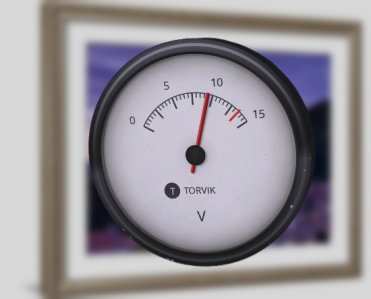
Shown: 9.5 V
